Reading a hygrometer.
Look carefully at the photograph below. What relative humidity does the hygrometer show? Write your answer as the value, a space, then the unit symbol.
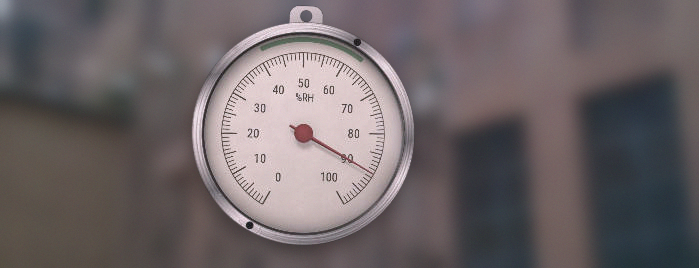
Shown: 90 %
